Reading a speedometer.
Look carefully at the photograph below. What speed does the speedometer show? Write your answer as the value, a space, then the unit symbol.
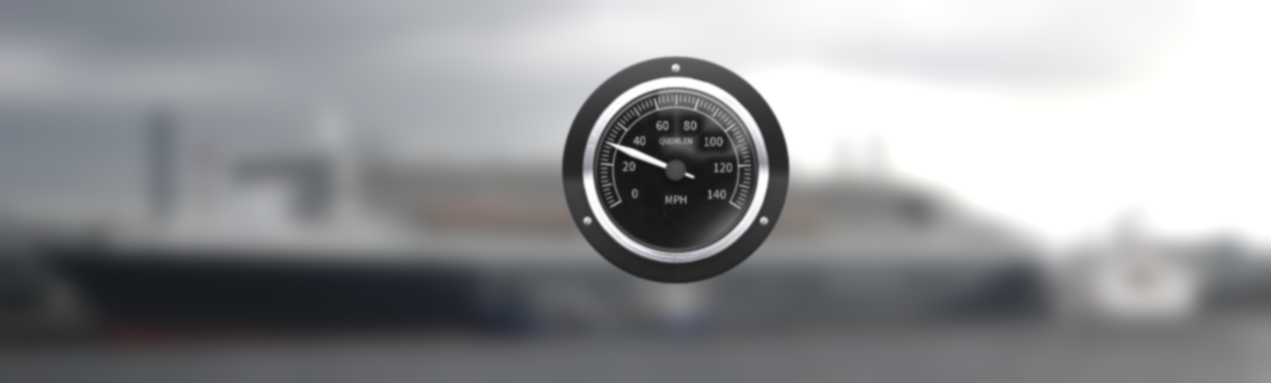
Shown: 30 mph
